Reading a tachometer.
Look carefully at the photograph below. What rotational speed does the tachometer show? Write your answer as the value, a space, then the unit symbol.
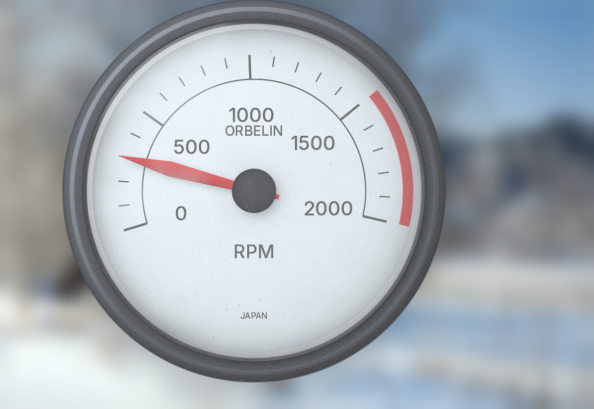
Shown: 300 rpm
